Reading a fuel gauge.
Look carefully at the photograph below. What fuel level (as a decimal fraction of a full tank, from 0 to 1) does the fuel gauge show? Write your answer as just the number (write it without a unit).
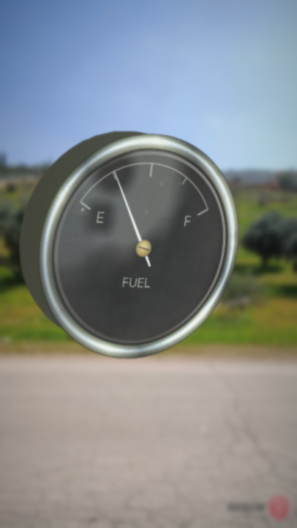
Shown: 0.25
